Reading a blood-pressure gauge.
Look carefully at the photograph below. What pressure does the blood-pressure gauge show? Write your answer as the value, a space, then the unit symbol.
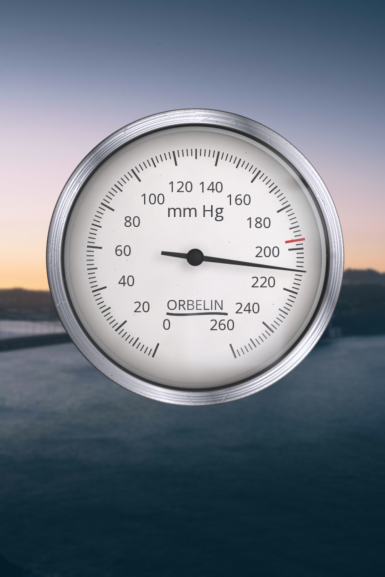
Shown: 210 mmHg
